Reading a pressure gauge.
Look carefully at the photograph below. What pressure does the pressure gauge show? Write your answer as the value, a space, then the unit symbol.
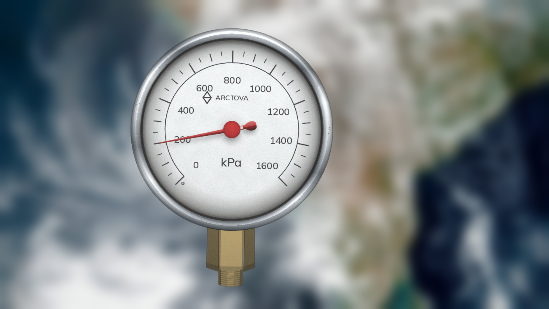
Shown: 200 kPa
